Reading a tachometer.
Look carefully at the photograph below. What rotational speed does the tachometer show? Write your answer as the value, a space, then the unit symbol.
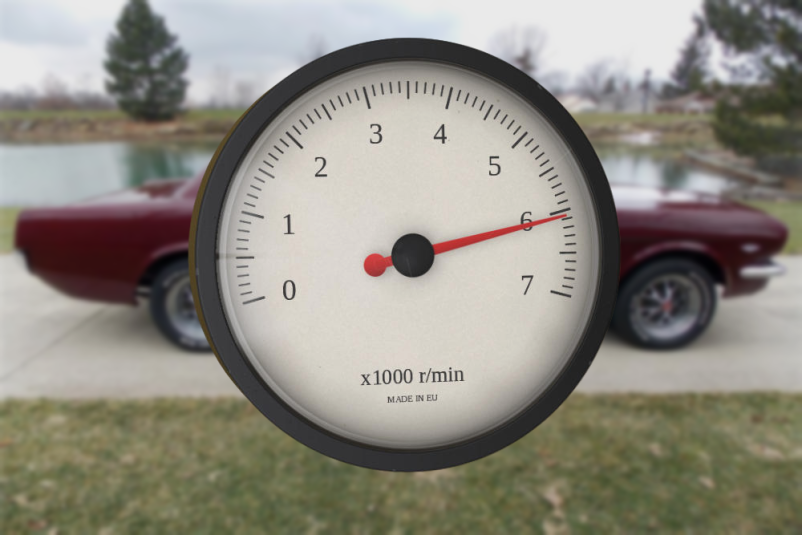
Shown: 6050 rpm
